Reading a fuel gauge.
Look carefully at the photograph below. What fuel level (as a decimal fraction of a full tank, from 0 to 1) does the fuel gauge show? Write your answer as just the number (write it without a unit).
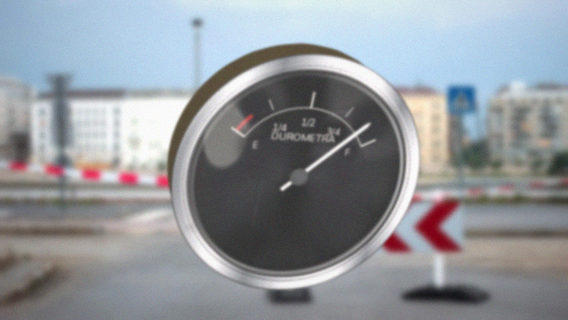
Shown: 0.875
